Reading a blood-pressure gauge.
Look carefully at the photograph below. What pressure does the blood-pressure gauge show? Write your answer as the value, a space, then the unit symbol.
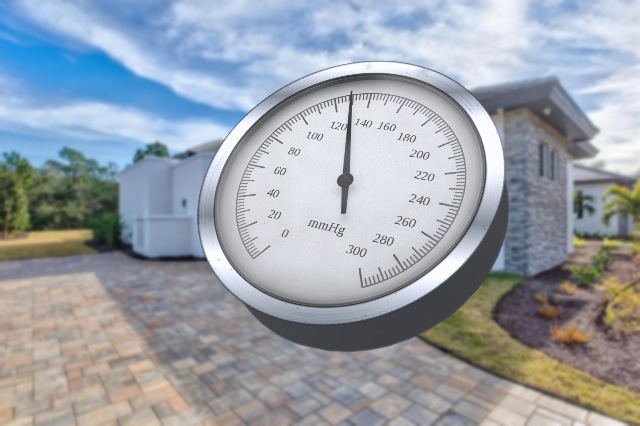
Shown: 130 mmHg
